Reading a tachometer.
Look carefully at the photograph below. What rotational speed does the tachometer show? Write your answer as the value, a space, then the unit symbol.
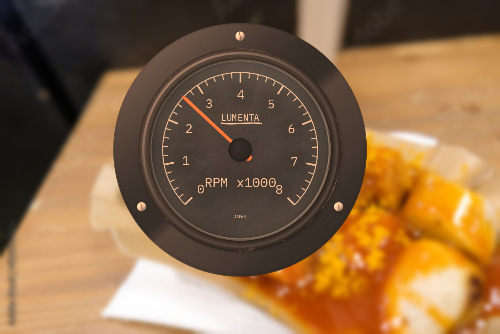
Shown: 2600 rpm
